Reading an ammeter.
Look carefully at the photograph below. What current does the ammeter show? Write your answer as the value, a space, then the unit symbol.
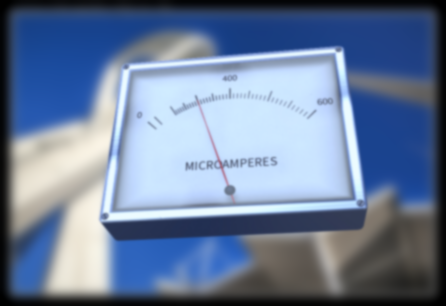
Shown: 300 µA
